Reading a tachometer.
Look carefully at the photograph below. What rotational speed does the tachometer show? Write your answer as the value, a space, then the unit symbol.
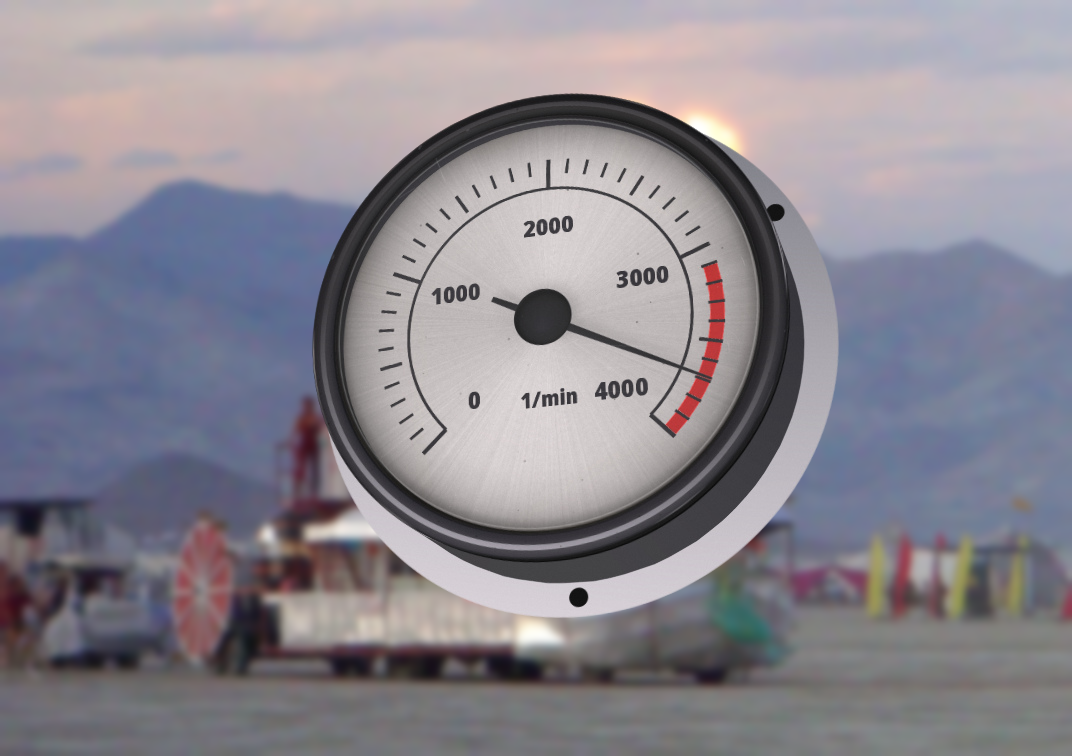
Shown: 3700 rpm
